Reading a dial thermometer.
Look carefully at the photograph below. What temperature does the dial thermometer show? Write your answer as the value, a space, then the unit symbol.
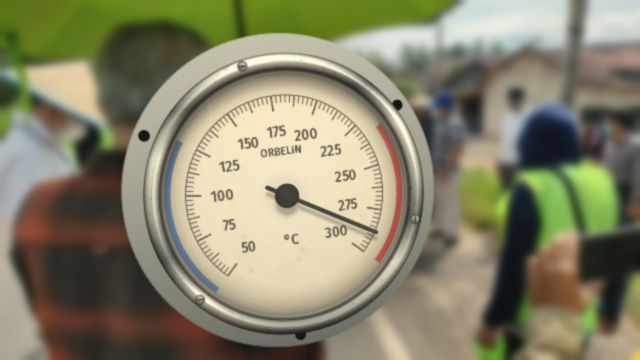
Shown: 287.5 °C
